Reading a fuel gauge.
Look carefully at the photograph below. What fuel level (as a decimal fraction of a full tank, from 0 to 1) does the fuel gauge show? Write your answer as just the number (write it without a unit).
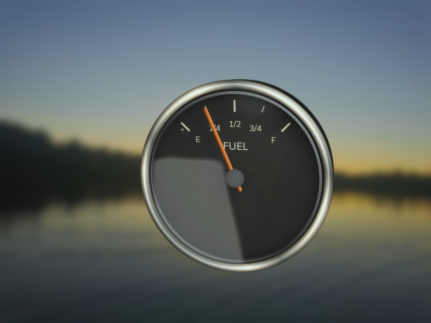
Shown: 0.25
